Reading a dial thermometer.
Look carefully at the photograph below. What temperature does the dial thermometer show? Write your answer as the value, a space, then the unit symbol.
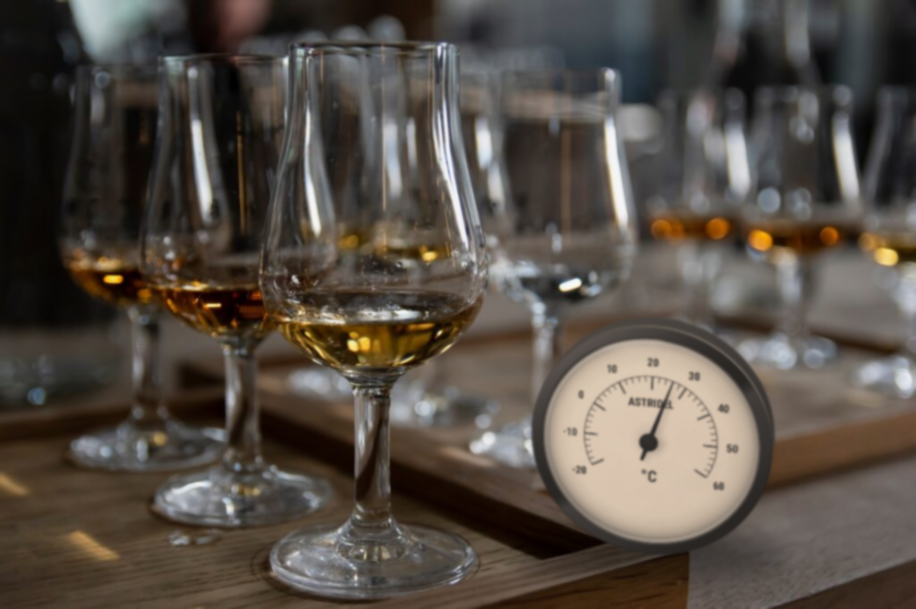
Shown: 26 °C
